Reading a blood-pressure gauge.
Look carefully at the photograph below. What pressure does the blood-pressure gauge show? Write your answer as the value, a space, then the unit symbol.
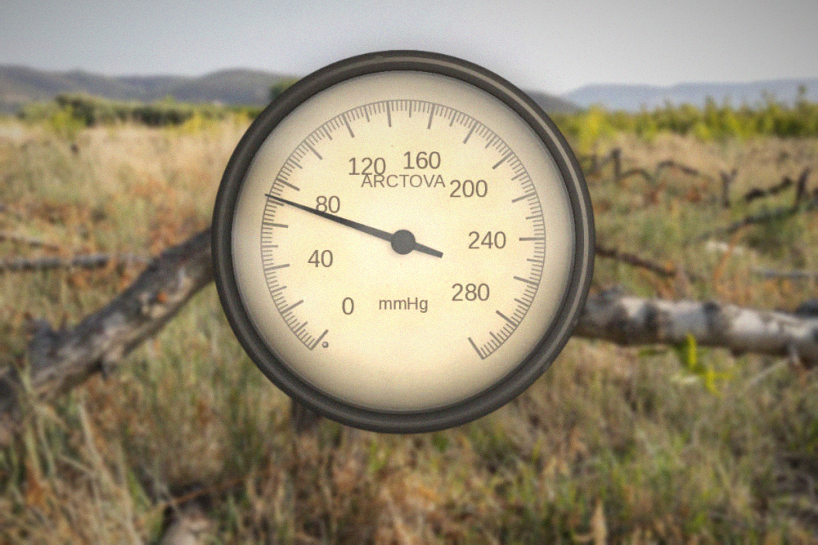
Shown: 72 mmHg
